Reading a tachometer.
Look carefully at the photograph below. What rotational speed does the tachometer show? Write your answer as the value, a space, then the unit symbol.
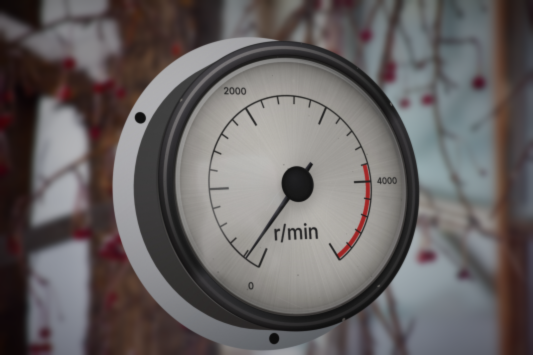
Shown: 200 rpm
